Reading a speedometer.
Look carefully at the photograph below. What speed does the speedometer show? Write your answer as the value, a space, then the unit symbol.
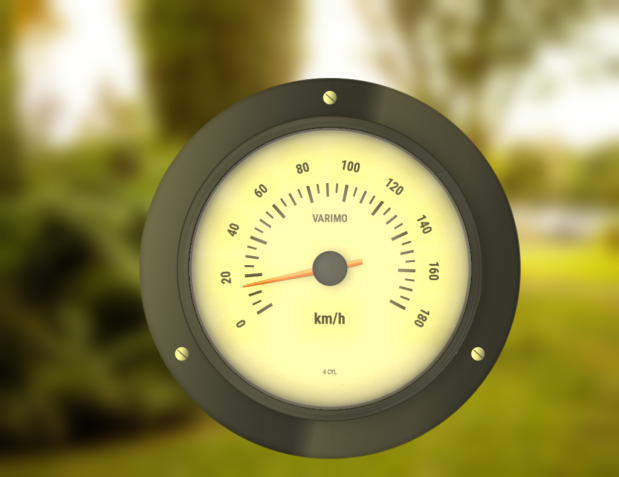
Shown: 15 km/h
